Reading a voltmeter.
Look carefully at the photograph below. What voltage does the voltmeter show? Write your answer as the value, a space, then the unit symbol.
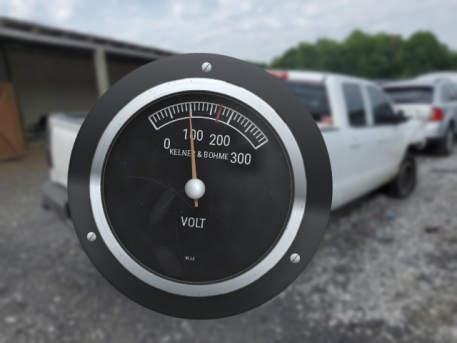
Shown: 100 V
